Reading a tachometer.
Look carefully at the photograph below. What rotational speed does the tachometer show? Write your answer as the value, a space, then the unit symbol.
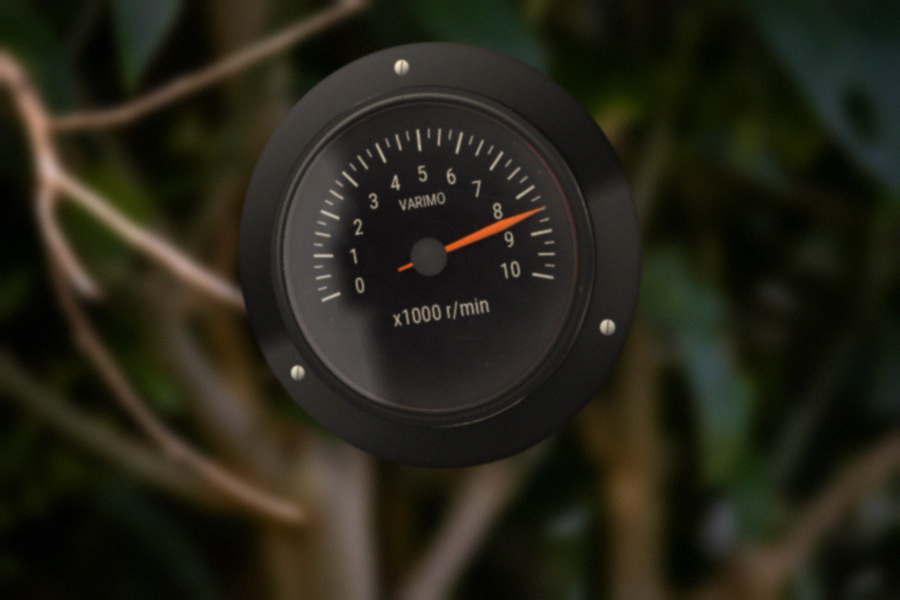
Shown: 8500 rpm
